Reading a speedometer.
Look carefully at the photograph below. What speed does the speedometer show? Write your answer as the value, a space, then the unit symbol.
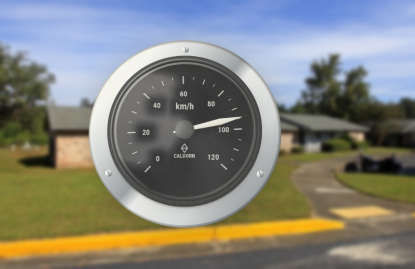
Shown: 95 km/h
